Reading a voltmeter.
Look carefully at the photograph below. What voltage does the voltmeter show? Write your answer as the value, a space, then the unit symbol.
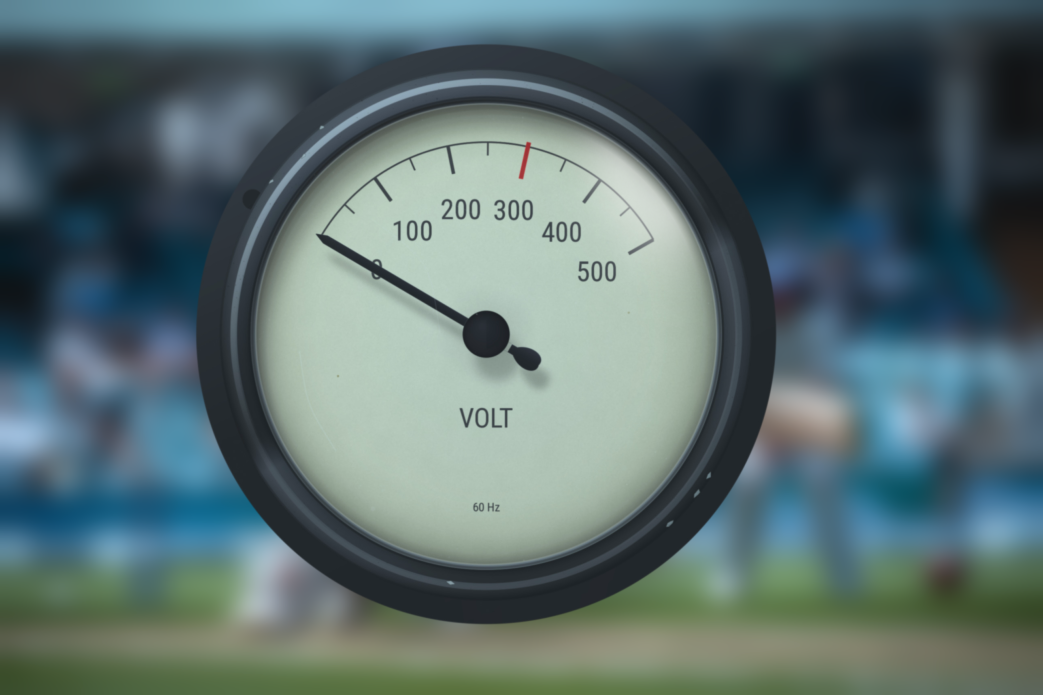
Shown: 0 V
